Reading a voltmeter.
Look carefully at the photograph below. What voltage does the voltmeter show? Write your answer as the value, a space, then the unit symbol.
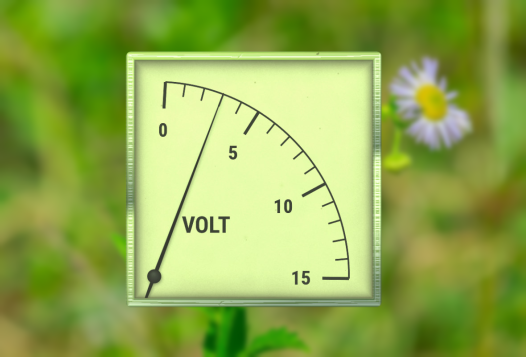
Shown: 3 V
